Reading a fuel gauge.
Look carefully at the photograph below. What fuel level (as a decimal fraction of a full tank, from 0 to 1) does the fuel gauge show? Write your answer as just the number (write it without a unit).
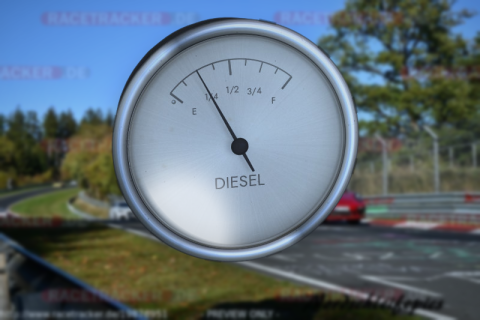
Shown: 0.25
